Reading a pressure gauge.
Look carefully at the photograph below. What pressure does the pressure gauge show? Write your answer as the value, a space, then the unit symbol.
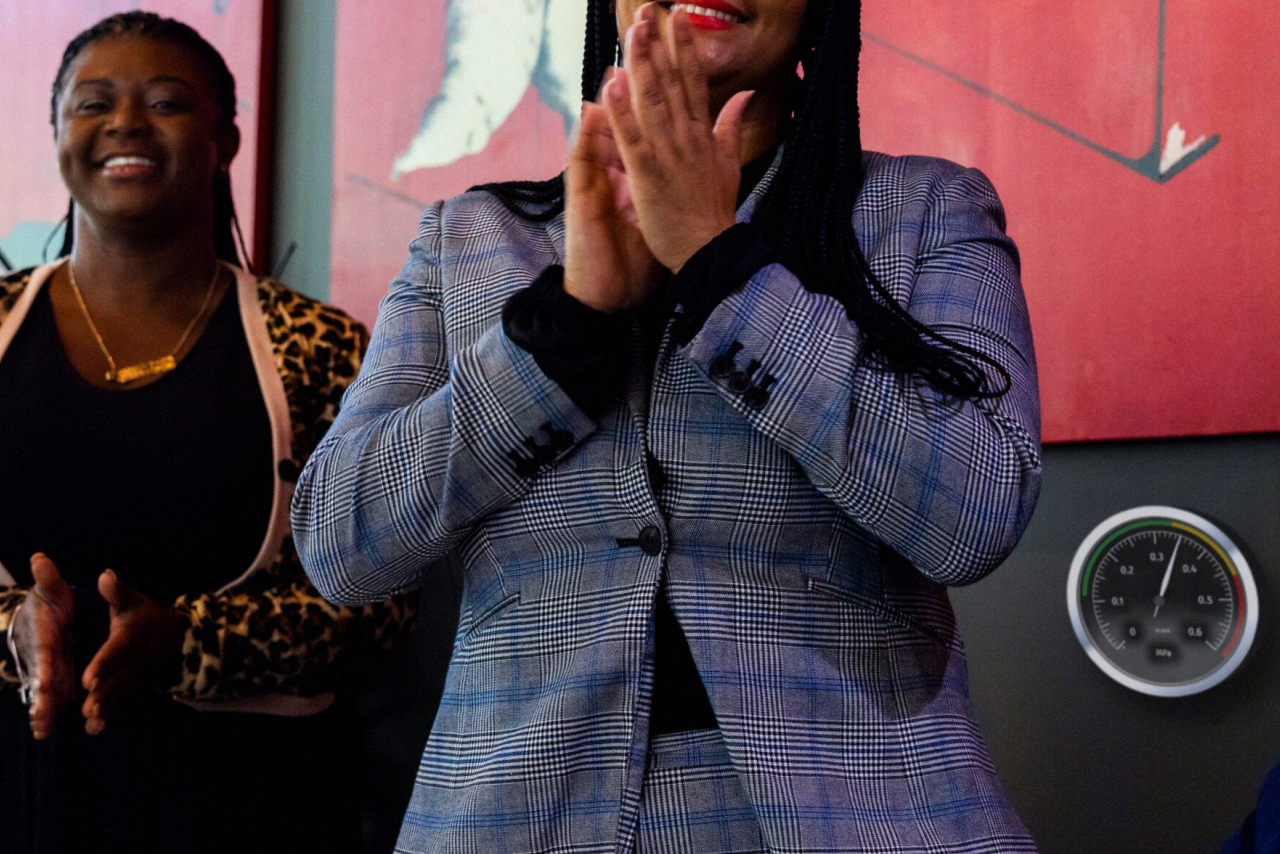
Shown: 0.35 MPa
